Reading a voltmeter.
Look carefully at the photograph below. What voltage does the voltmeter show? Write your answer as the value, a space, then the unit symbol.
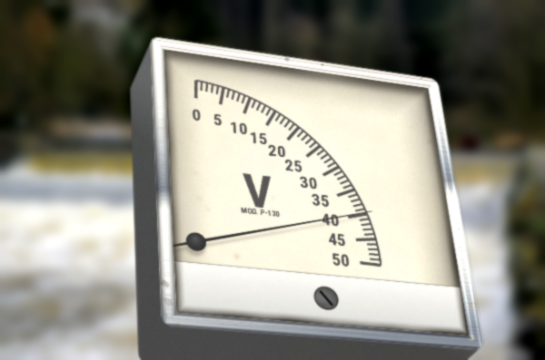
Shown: 40 V
